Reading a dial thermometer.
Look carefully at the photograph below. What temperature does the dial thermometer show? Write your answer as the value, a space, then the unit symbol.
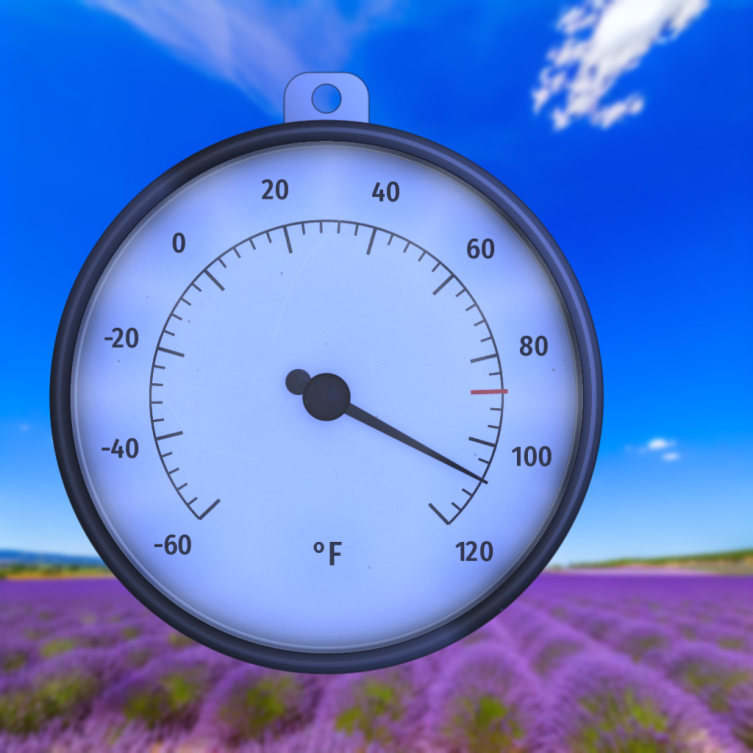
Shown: 108 °F
